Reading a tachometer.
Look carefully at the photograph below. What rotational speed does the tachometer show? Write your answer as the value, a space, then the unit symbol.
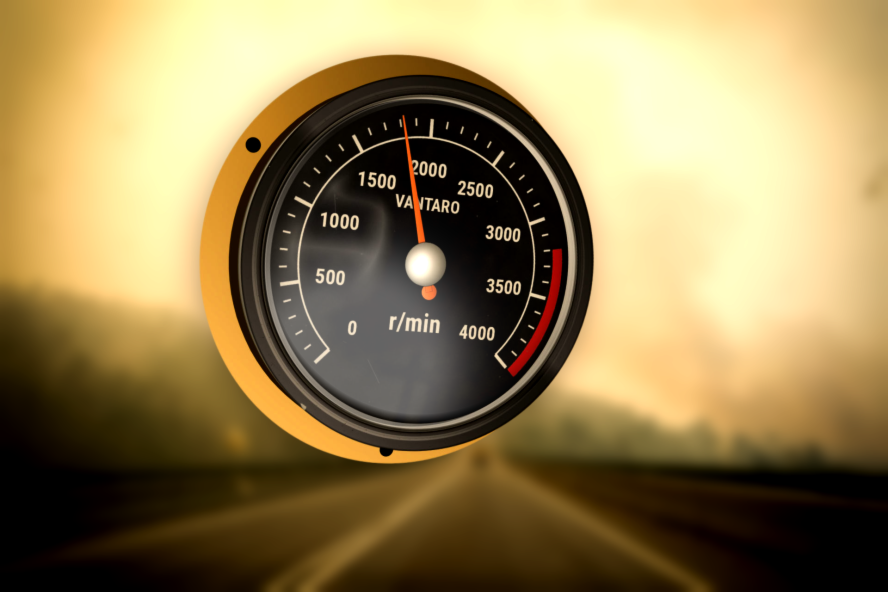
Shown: 1800 rpm
